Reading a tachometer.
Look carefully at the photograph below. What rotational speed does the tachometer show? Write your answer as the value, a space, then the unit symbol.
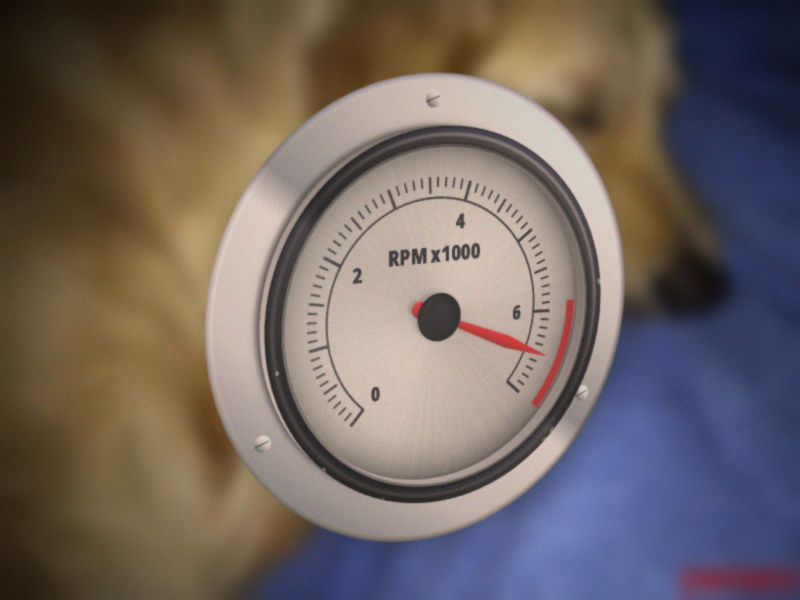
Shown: 6500 rpm
